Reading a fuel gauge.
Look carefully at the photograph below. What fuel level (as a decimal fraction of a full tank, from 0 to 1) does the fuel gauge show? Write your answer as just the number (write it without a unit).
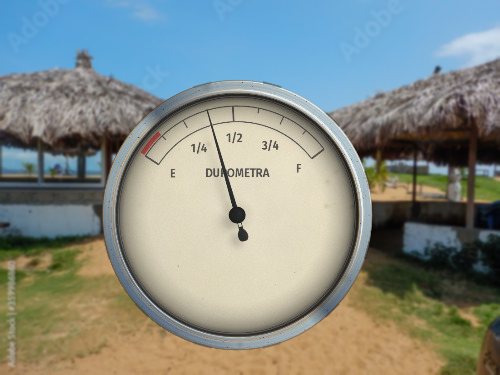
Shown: 0.375
